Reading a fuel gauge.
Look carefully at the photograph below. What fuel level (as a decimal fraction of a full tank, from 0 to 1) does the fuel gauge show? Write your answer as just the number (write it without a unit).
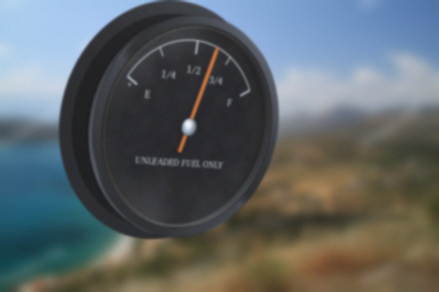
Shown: 0.625
